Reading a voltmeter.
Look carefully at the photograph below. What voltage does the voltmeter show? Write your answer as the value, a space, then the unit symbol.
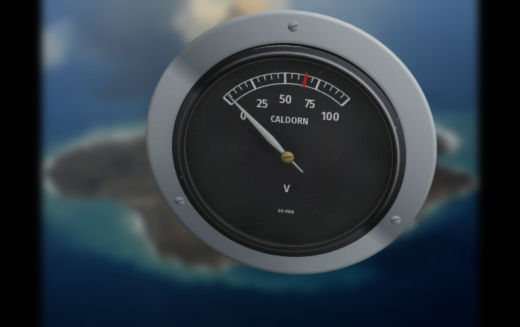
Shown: 5 V
